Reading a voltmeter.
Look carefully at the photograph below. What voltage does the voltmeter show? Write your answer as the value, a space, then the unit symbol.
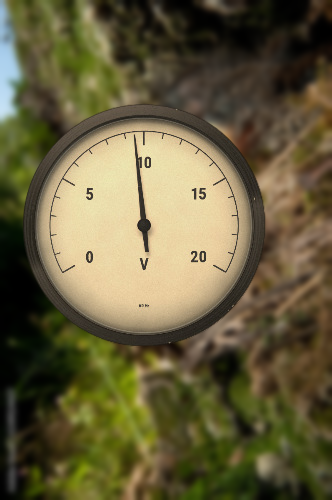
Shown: 9.5 V
